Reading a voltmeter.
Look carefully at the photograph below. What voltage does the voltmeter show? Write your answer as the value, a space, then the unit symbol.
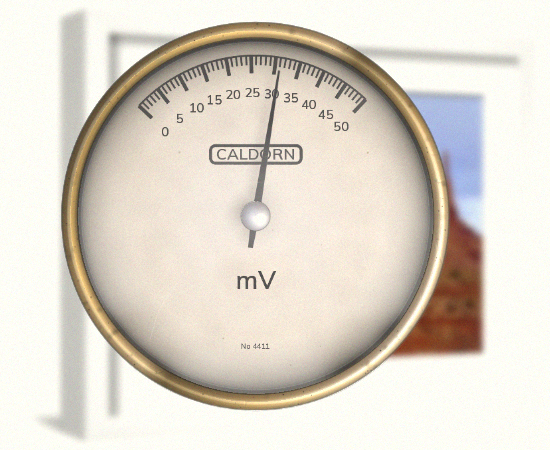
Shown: 31 mV
